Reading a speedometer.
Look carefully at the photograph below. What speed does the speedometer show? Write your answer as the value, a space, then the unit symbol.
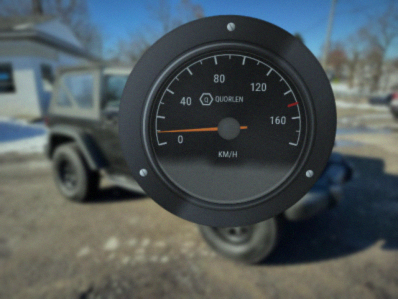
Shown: 10 km/h
